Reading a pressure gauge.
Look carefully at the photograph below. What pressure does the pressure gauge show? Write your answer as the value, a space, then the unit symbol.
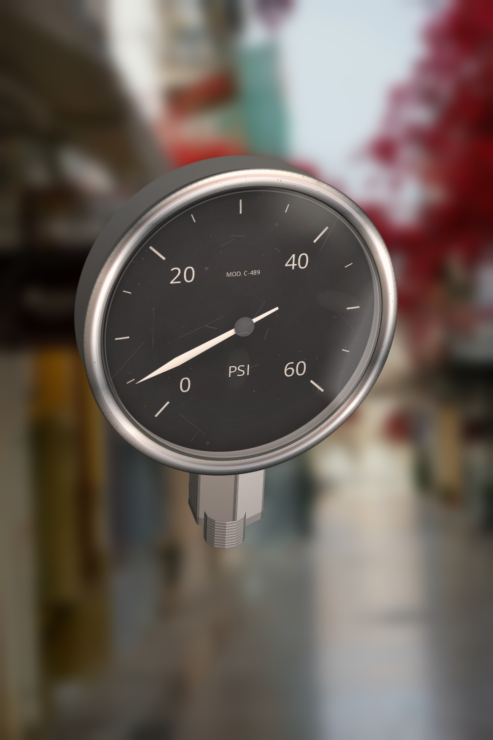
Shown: 5 psi
